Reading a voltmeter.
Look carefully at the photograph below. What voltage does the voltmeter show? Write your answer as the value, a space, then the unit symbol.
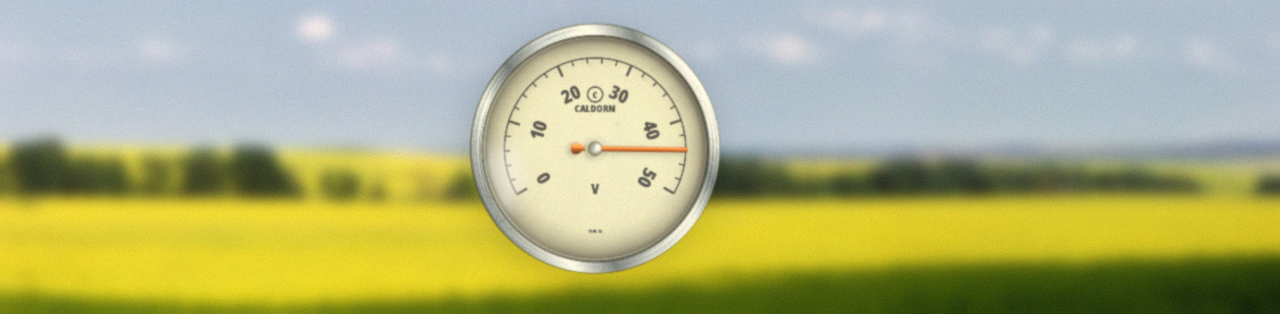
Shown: 44 V
